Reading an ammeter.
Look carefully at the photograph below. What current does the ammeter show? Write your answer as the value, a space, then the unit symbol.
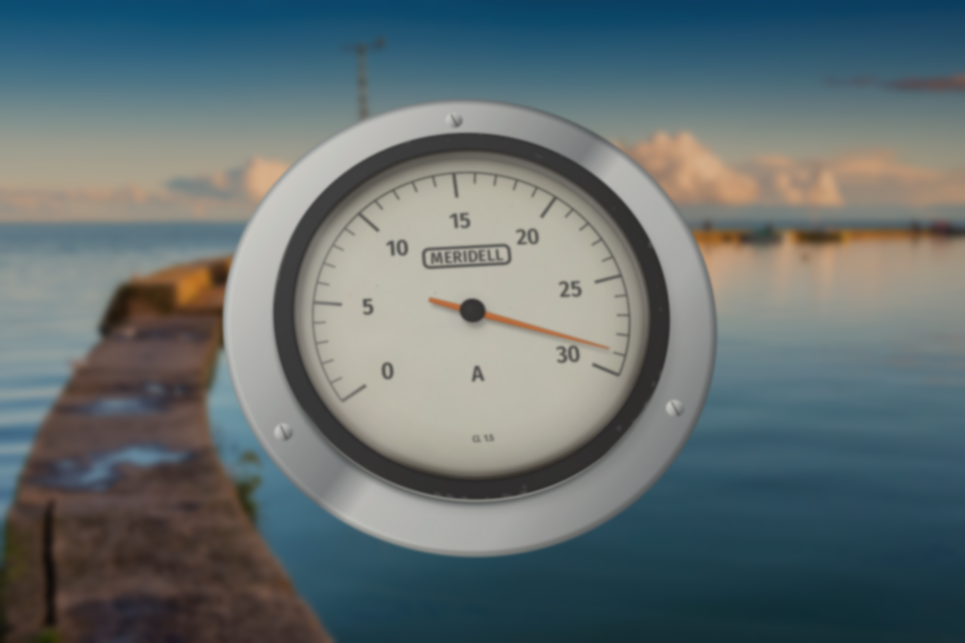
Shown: 29 A
